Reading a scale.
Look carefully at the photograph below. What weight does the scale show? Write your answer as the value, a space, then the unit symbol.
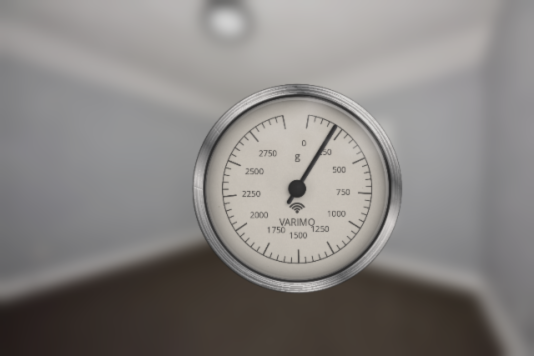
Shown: 200 g
